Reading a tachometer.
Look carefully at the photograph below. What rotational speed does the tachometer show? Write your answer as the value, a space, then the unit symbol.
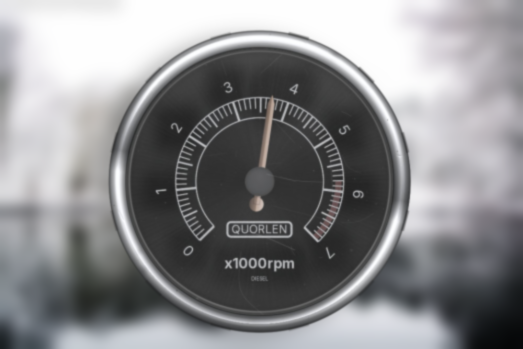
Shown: 3700 rpm
